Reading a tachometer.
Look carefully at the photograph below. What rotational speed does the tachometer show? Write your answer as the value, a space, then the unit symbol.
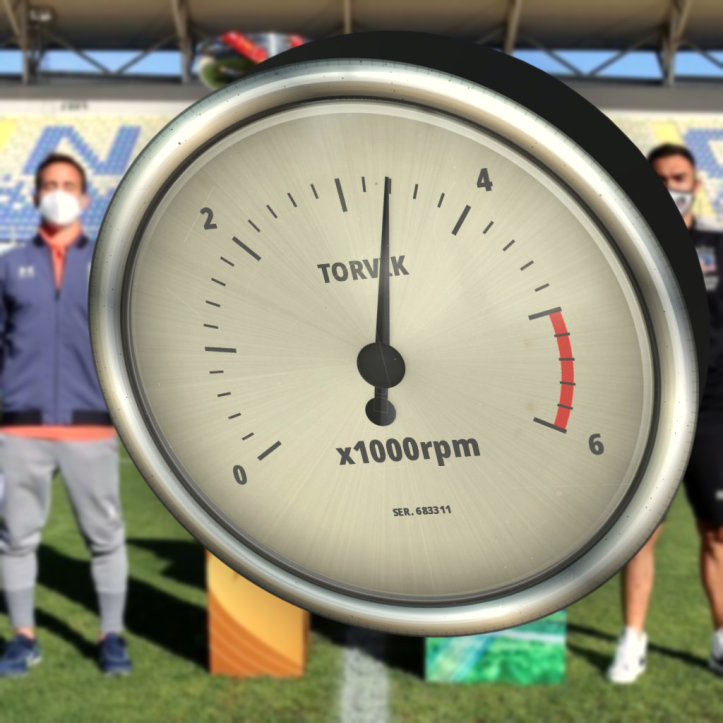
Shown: 3400 rpm
